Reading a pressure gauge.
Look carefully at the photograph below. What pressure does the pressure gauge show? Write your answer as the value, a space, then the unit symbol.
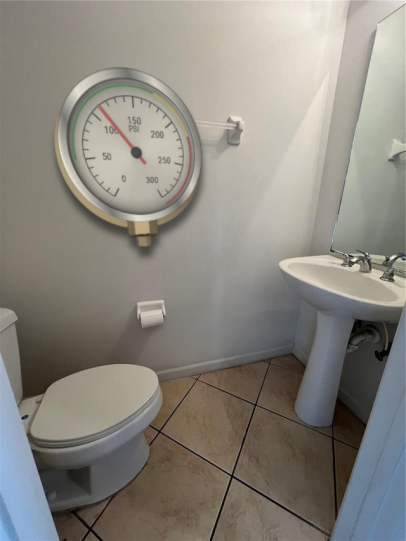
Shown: 110 psi
